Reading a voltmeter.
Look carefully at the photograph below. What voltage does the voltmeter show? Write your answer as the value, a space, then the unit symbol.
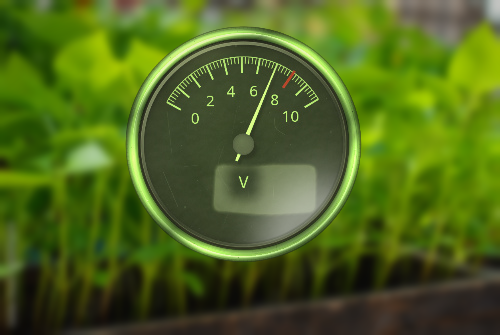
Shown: 7 V
